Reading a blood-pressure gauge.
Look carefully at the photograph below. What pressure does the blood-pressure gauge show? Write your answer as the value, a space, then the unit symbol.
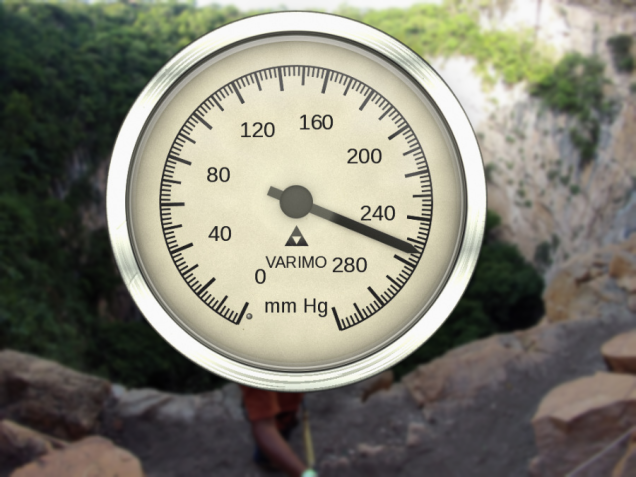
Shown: 254 mmHg
